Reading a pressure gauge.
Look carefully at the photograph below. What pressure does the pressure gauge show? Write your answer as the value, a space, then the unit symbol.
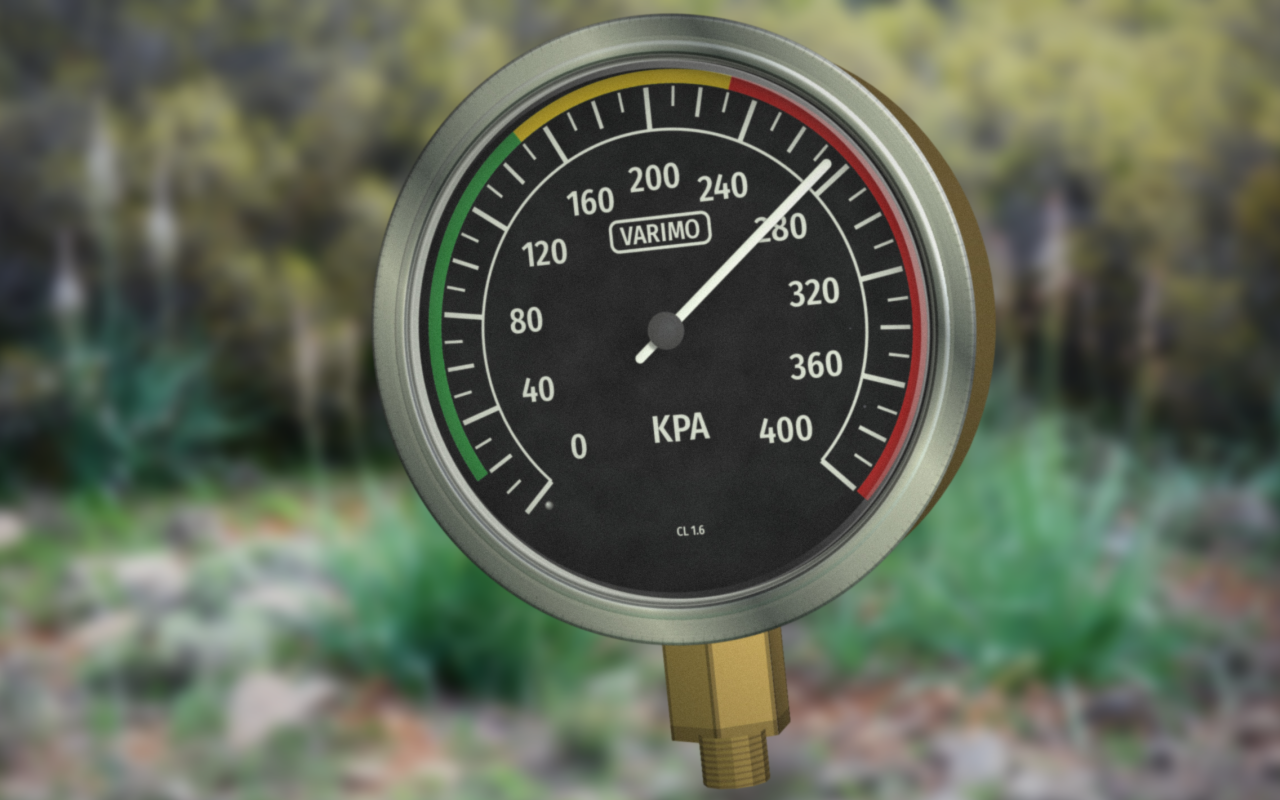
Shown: 275 kPa
